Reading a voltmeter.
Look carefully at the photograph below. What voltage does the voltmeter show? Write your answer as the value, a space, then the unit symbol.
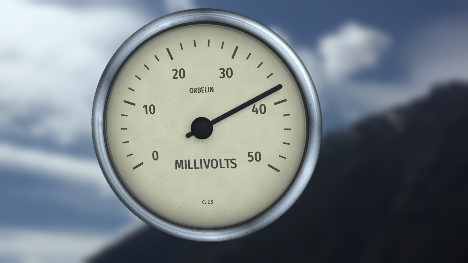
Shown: 38 mV
